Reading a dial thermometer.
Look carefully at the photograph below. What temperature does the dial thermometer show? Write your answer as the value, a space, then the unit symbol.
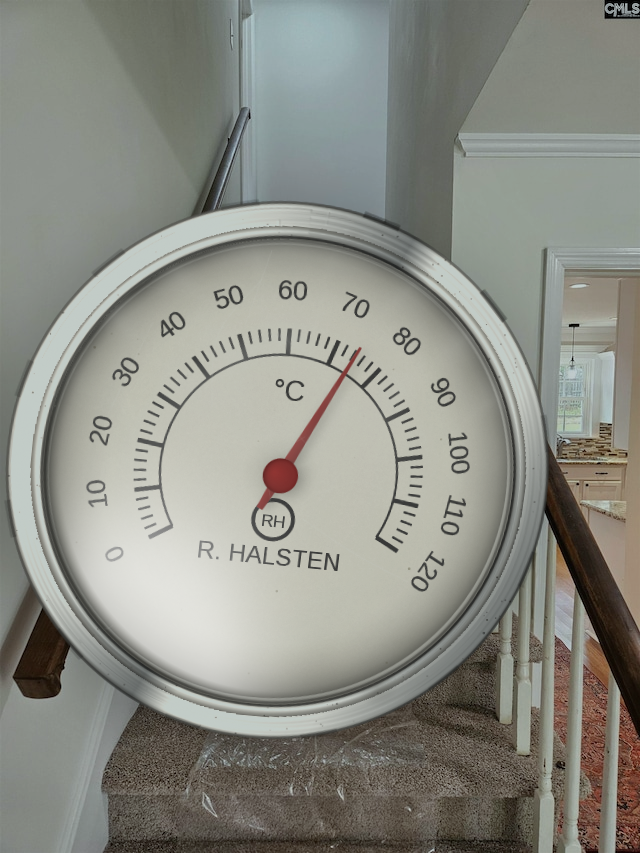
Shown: 74 °C
